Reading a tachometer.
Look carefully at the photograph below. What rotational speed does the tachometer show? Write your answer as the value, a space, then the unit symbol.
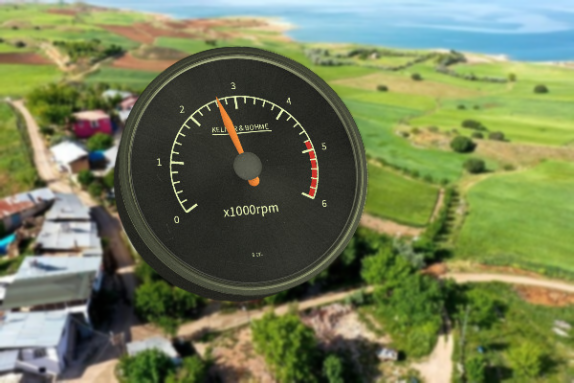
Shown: 2600 rpm
